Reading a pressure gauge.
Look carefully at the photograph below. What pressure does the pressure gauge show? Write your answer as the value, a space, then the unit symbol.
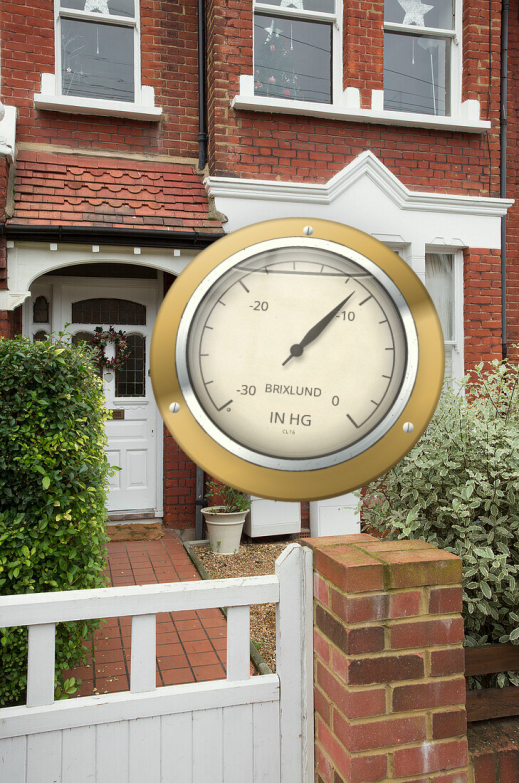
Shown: -11 inHg
